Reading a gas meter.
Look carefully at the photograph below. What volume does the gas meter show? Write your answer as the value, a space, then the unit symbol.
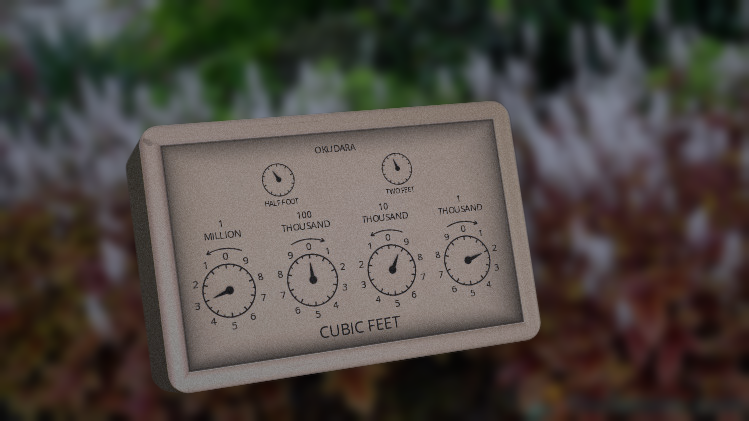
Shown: 299200 ft³
